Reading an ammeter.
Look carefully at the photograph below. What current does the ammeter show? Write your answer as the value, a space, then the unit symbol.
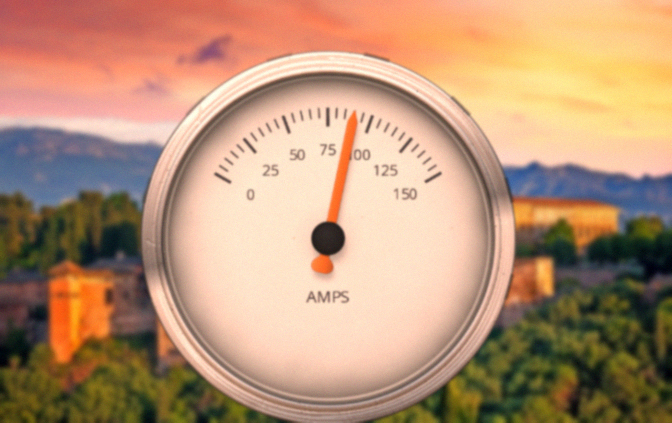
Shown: 90 A
